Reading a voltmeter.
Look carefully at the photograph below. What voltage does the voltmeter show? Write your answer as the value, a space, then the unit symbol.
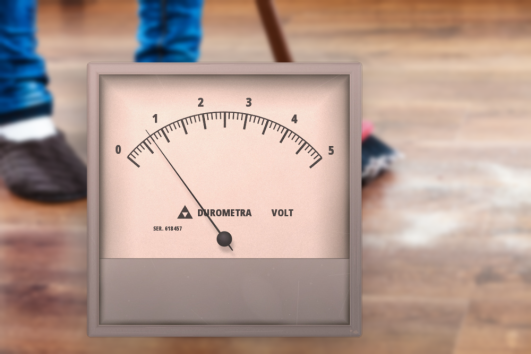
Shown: 0.7 V
